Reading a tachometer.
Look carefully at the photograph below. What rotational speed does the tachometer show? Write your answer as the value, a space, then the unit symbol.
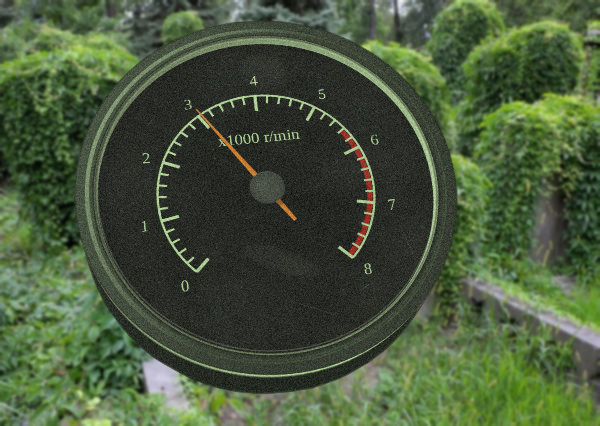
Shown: 3000 rpm
